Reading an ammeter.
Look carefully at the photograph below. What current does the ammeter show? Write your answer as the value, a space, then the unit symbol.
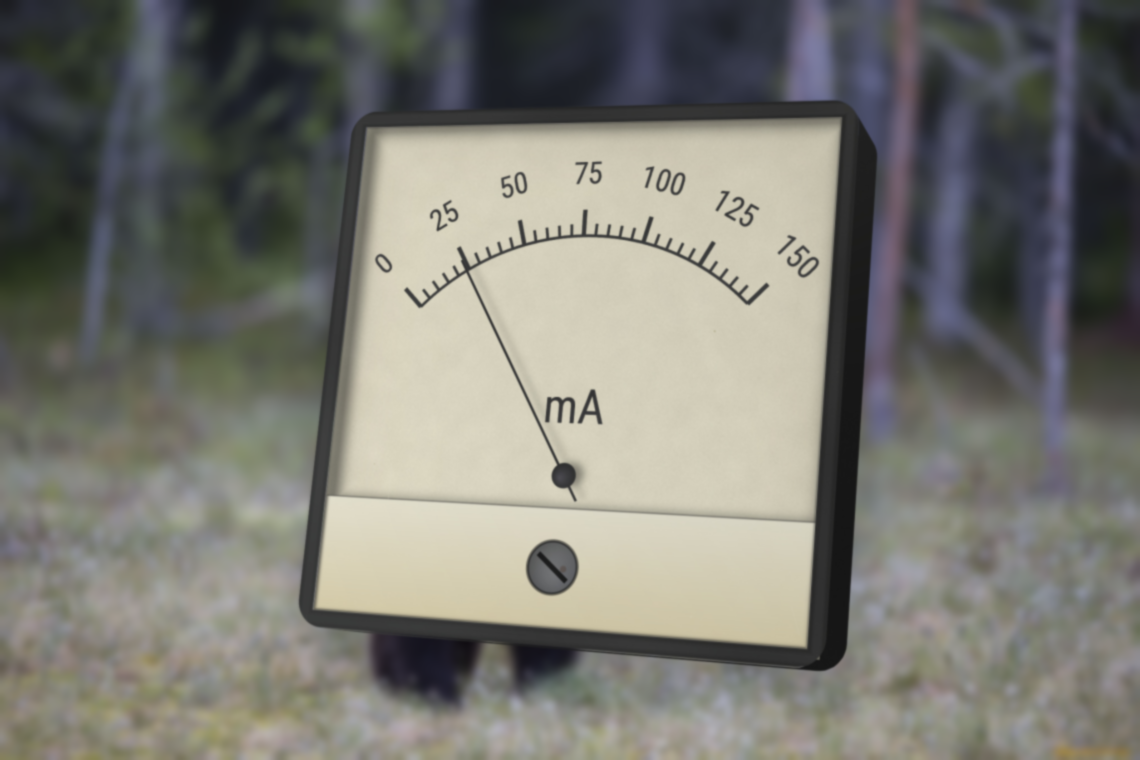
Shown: 25 mA
